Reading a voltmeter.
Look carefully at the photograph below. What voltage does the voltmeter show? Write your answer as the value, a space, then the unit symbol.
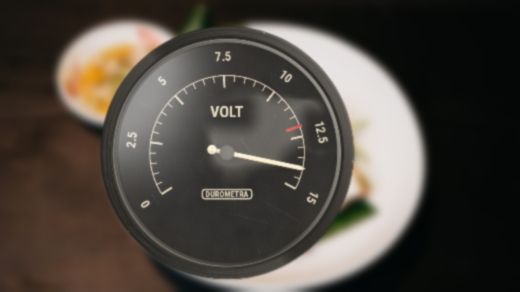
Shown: 14 V
